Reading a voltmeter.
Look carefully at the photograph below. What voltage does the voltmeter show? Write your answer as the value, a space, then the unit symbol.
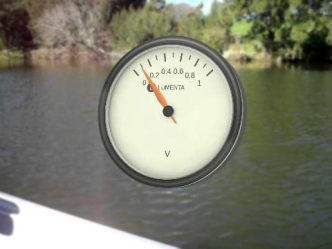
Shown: 0.1 V
